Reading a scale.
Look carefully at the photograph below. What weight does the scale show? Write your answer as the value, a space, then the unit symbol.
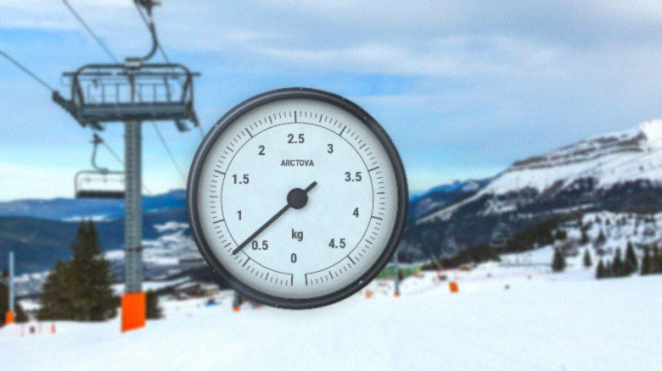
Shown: 0.65 kg
